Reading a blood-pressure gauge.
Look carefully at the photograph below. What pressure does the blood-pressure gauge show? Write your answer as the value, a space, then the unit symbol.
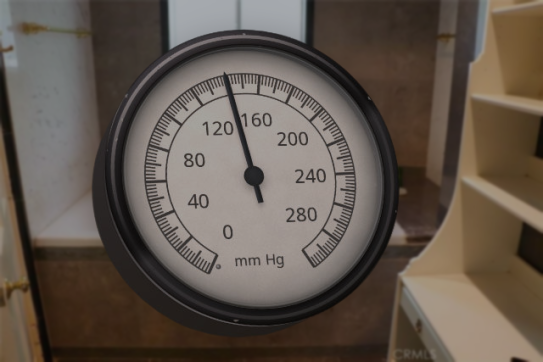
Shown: 140 mmHg
